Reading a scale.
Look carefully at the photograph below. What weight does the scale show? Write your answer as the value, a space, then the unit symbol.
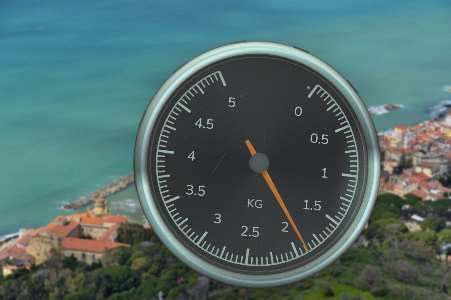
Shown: 1.9 kg
